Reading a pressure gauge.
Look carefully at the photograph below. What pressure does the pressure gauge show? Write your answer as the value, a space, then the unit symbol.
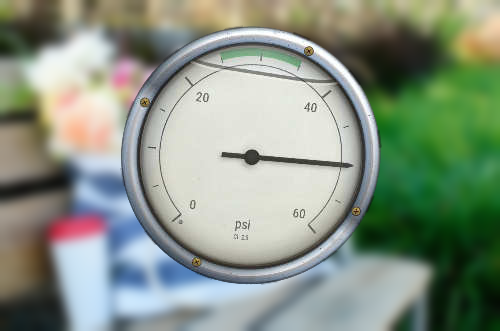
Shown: 50 psi
